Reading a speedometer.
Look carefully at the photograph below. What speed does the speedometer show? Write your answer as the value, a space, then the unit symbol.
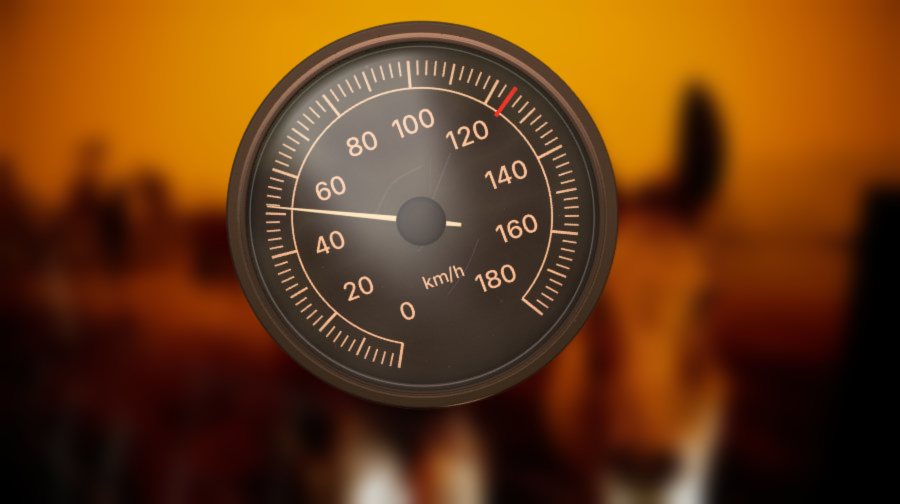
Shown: 52 km/h
